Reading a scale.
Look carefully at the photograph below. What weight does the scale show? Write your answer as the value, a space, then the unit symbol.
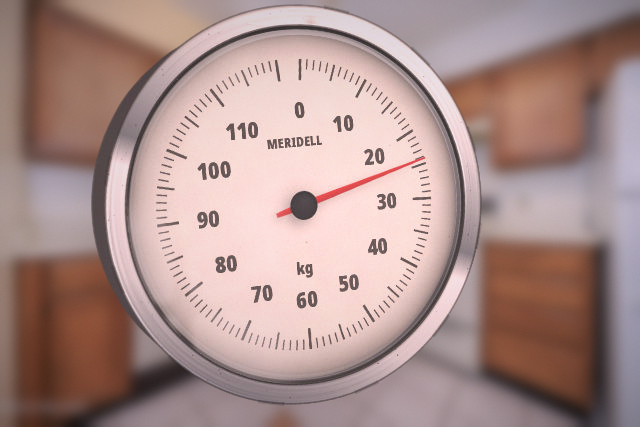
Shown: 24 kg
